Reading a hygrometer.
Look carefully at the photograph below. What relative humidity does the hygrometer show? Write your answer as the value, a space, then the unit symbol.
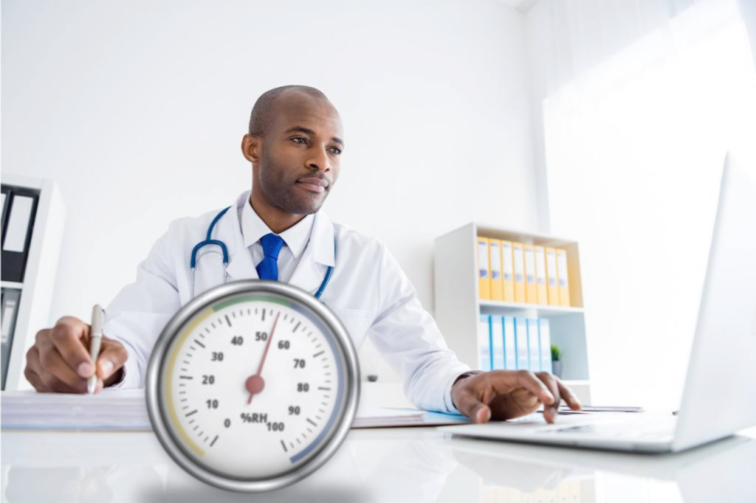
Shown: 54 %
